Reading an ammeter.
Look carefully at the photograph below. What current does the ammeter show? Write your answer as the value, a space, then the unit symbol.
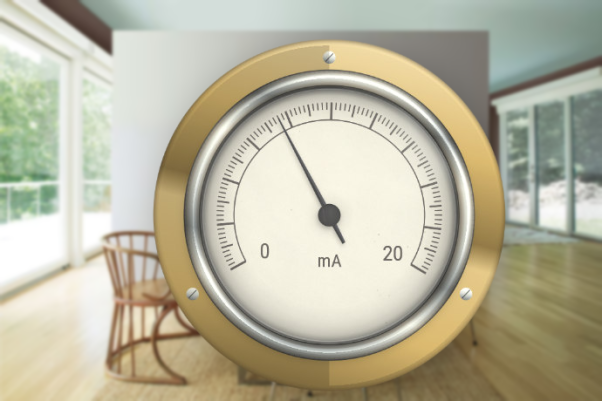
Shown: 7.6 mA
